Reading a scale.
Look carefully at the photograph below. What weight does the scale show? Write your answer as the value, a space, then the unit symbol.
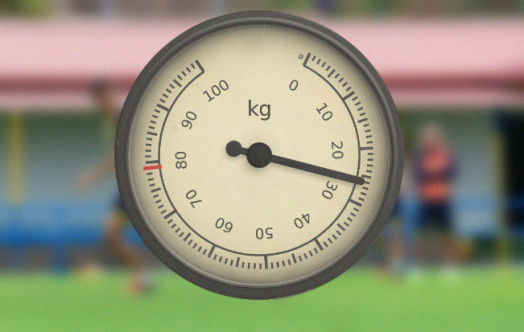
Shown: 26 kg
